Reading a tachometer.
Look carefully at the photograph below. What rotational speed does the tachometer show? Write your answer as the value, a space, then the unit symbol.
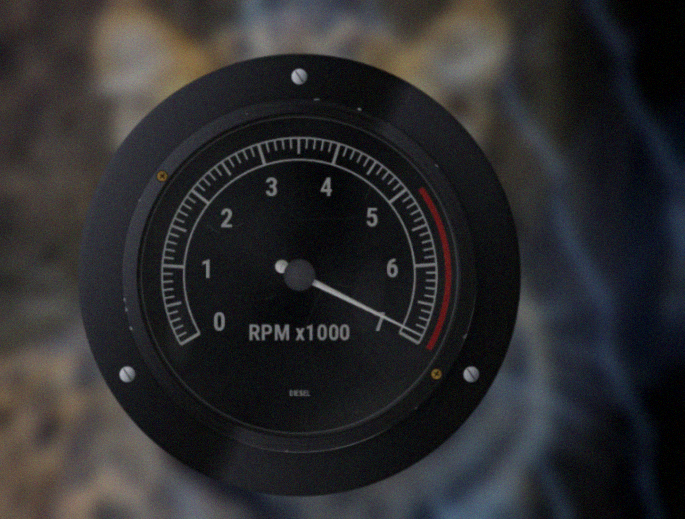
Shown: 6900 rpm
